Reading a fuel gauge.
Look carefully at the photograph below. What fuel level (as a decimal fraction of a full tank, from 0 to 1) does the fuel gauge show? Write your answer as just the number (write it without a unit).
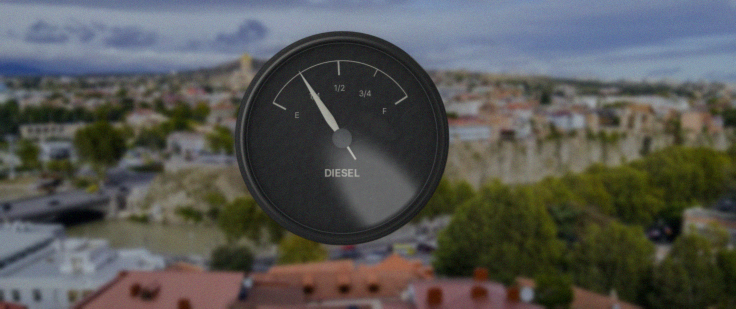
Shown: 0.25
